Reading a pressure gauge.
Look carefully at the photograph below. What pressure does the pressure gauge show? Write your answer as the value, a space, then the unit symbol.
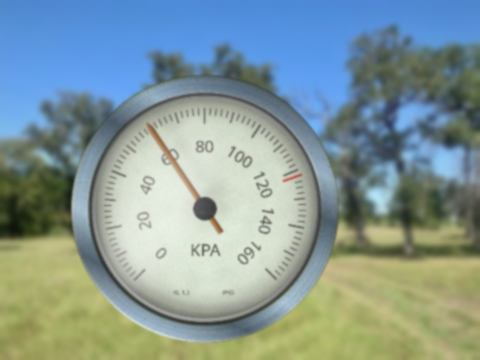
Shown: 60 kPa
